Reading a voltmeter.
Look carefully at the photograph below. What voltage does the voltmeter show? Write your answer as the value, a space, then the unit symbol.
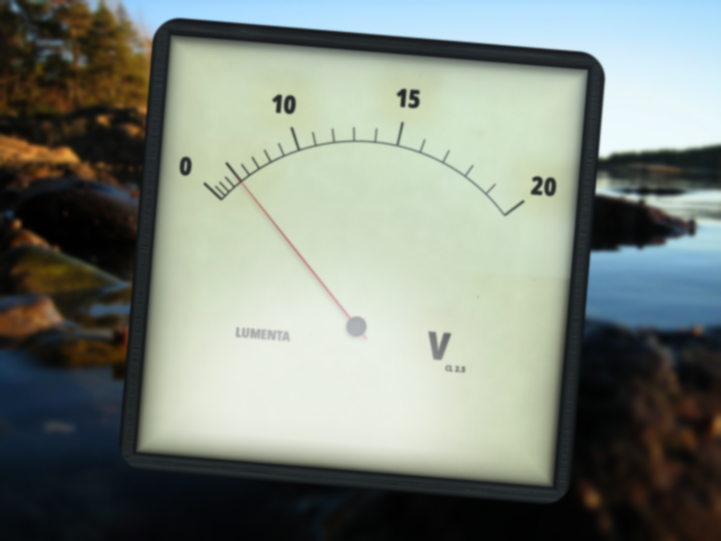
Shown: 5 V
